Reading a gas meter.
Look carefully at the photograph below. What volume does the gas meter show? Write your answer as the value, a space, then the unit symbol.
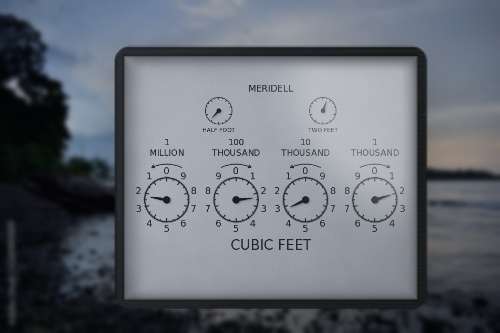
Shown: 223200 ft³
